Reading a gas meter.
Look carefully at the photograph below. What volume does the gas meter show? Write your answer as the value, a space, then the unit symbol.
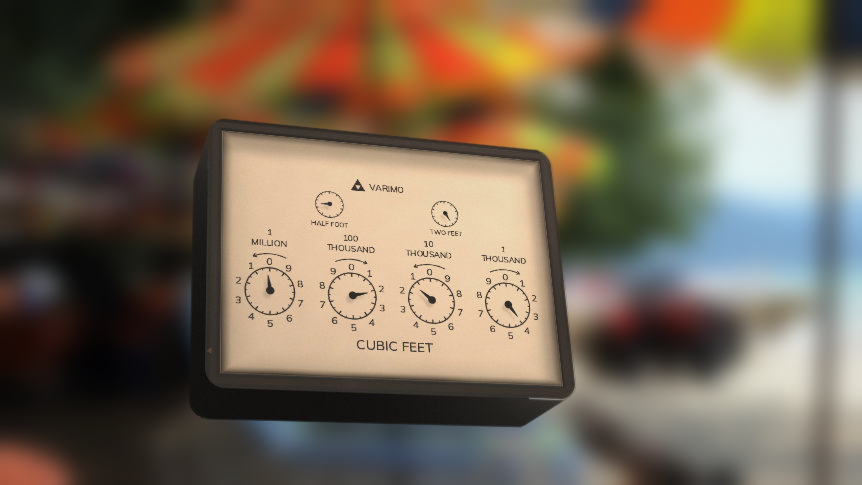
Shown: 21400 ft³
